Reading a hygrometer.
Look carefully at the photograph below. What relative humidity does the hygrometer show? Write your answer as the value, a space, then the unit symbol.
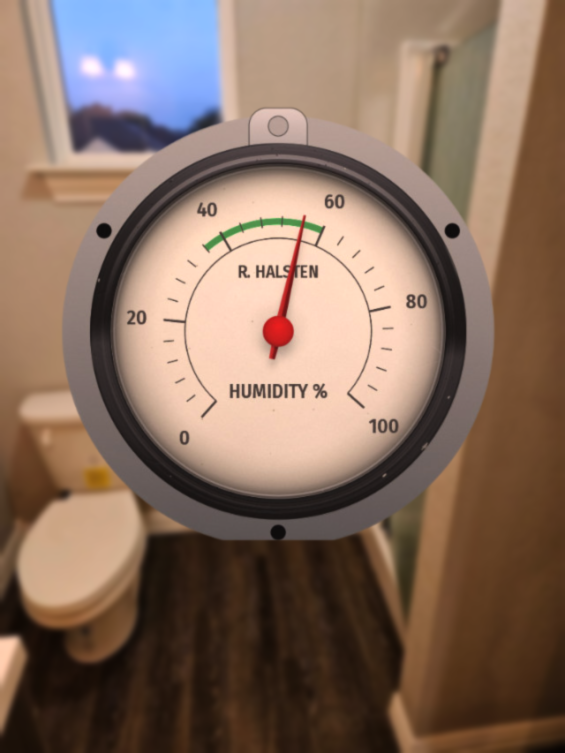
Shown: 56 %
